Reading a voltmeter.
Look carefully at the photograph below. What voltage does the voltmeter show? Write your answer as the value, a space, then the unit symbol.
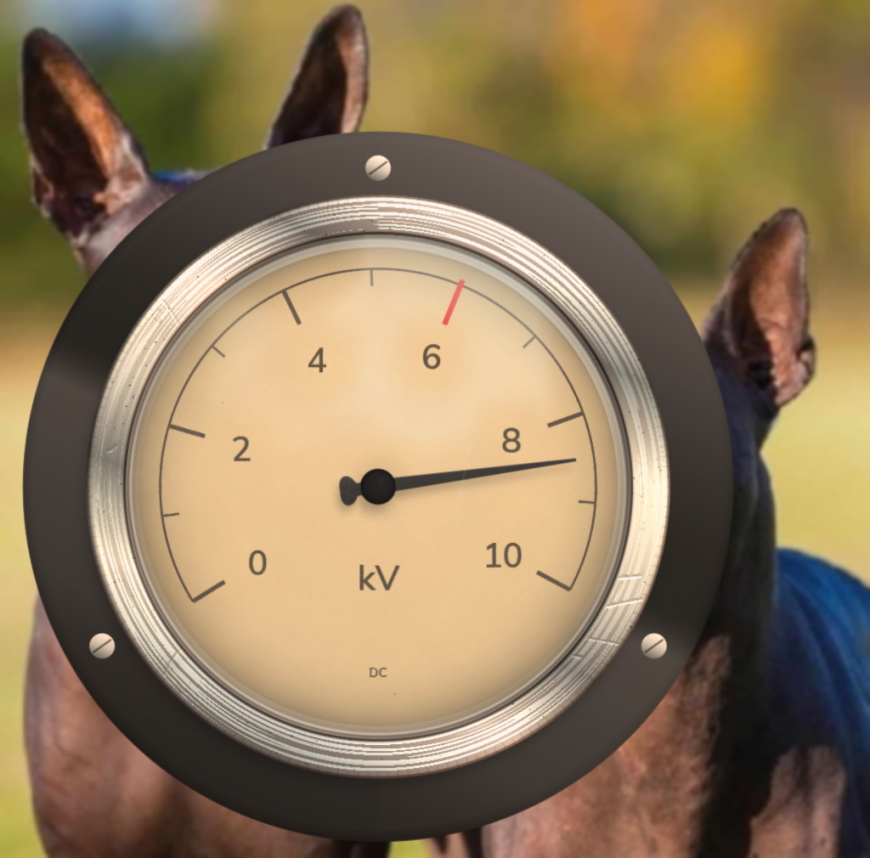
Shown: 8.5 kV
